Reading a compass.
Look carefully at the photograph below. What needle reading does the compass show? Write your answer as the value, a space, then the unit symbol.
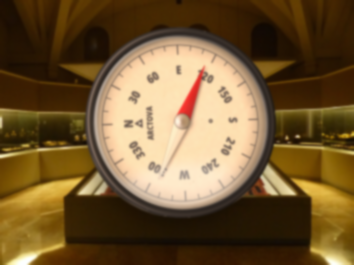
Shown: 115 °
